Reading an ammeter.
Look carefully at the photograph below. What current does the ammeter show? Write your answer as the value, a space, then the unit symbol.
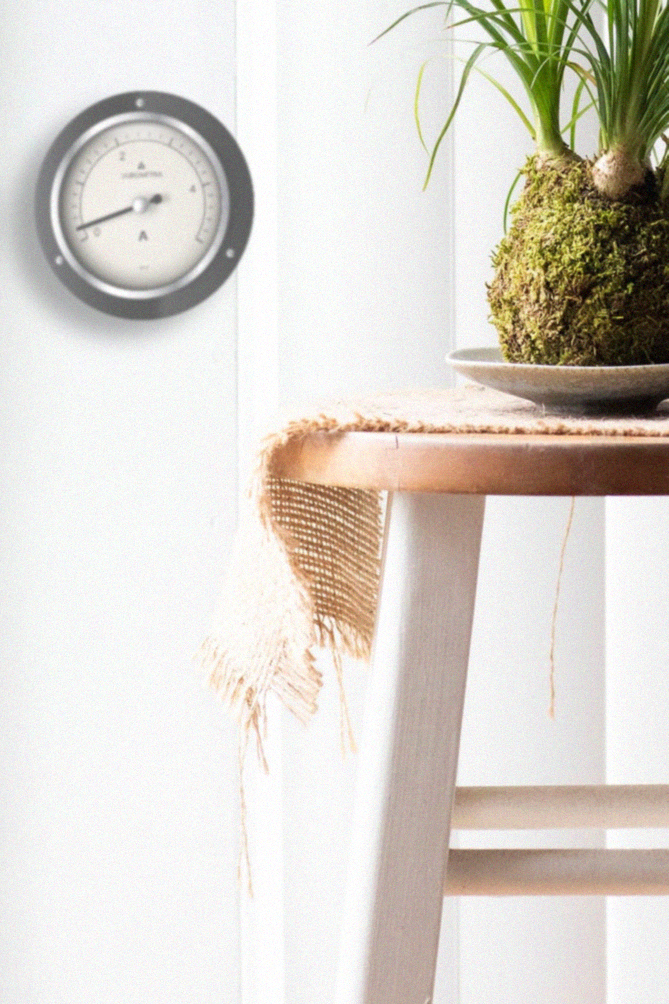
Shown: 0.2 A
